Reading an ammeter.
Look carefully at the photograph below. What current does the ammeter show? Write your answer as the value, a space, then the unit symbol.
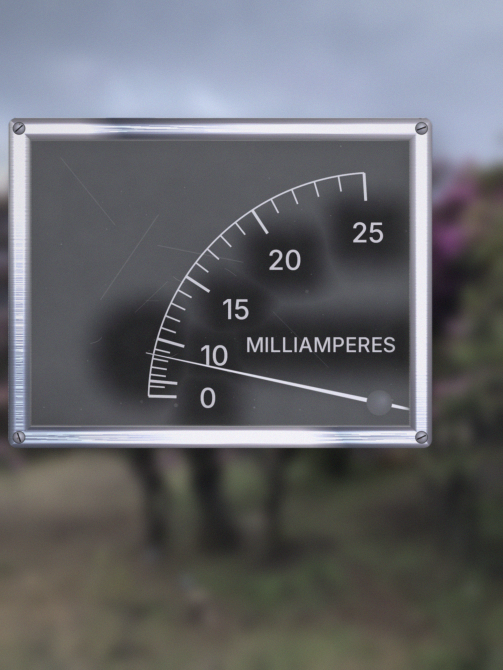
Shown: 8.5 mA
